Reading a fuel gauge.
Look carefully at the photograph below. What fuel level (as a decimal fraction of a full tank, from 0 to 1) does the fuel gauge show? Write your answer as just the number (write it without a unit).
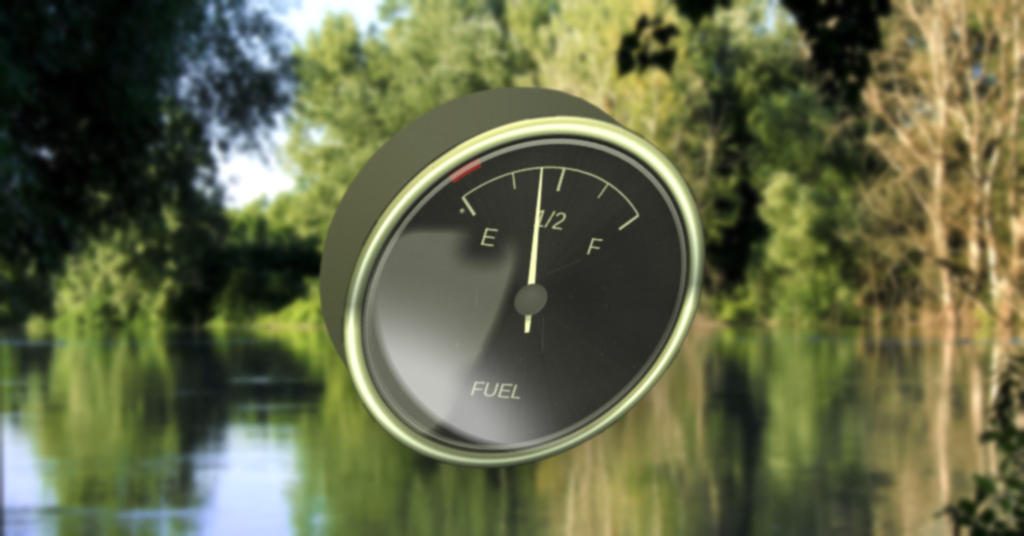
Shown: 0.375
